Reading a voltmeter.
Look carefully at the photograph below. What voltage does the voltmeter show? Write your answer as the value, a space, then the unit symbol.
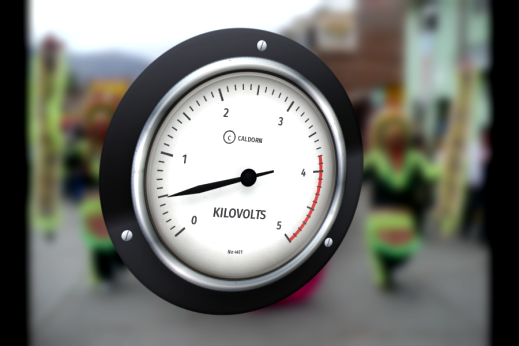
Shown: 0.5 kV
